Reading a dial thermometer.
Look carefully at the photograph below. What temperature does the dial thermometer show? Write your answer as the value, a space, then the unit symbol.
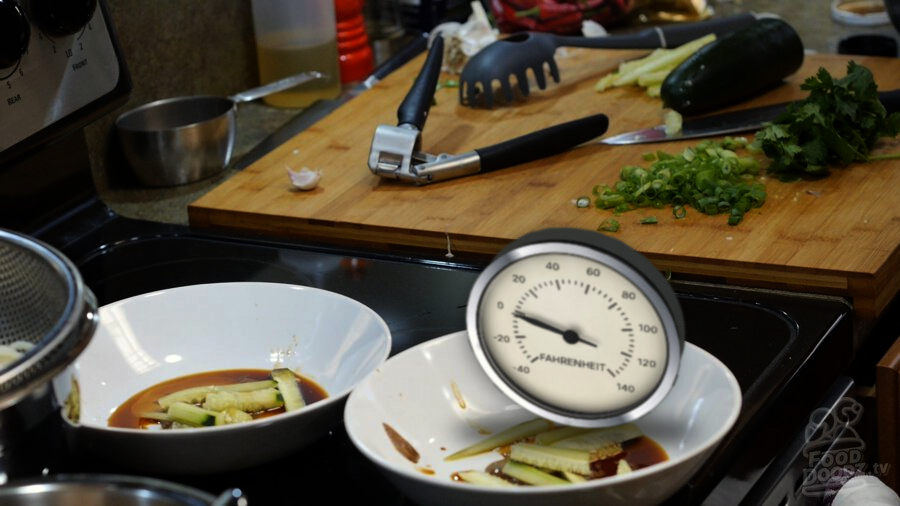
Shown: 0 °F
